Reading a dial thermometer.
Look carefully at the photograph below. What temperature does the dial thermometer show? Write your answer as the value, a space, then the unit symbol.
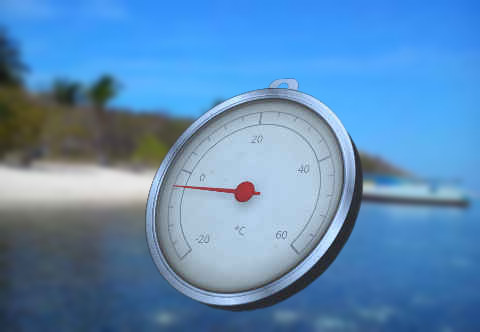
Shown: -4 °C
